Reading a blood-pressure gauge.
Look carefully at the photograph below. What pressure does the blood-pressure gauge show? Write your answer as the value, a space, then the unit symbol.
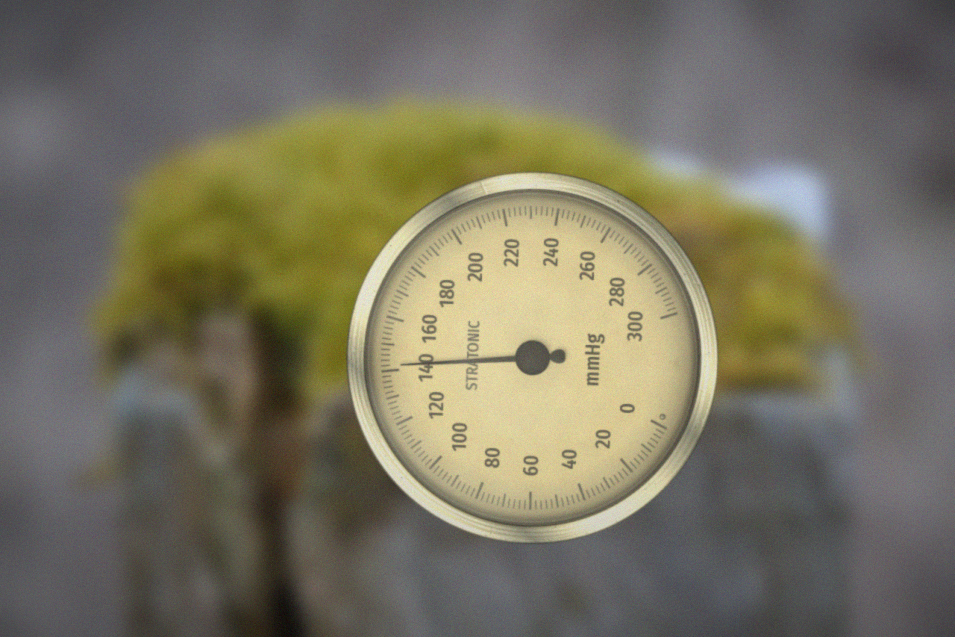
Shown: 142 mmHg
